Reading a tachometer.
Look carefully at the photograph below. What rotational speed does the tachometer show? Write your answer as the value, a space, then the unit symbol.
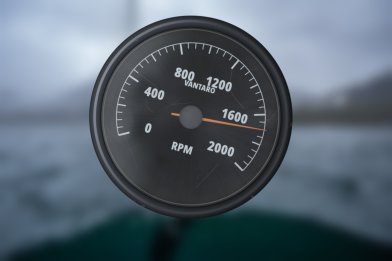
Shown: 1700 rpm
